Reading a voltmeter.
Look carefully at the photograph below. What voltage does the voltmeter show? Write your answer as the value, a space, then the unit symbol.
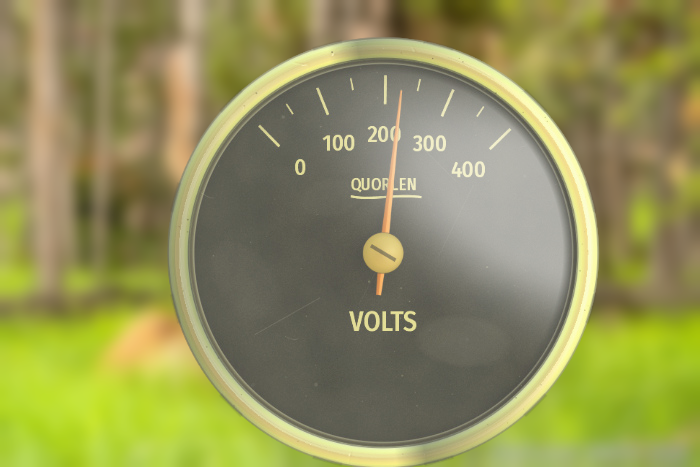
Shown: 225 V
